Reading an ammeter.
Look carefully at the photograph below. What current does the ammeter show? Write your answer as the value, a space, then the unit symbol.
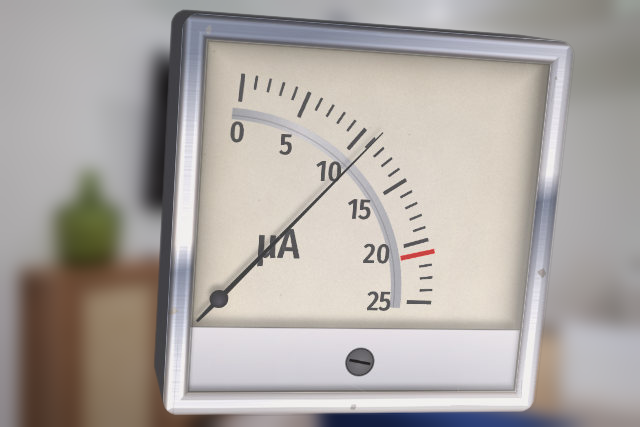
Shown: 11 µA
